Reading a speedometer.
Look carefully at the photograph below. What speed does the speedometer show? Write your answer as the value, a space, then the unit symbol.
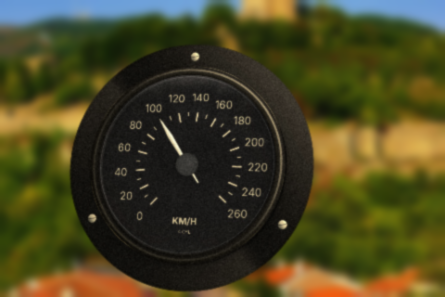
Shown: 100 km/h
